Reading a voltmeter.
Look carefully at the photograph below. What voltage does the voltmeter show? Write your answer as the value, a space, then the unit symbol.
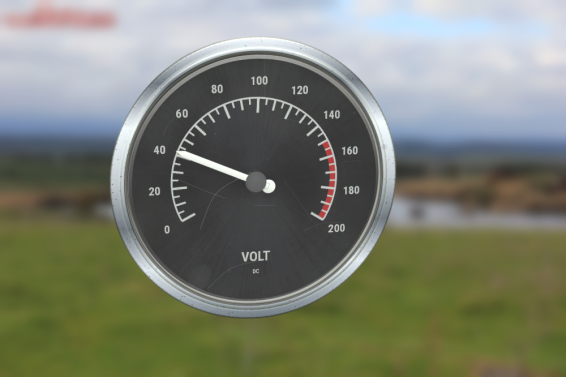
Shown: 42.5 V
